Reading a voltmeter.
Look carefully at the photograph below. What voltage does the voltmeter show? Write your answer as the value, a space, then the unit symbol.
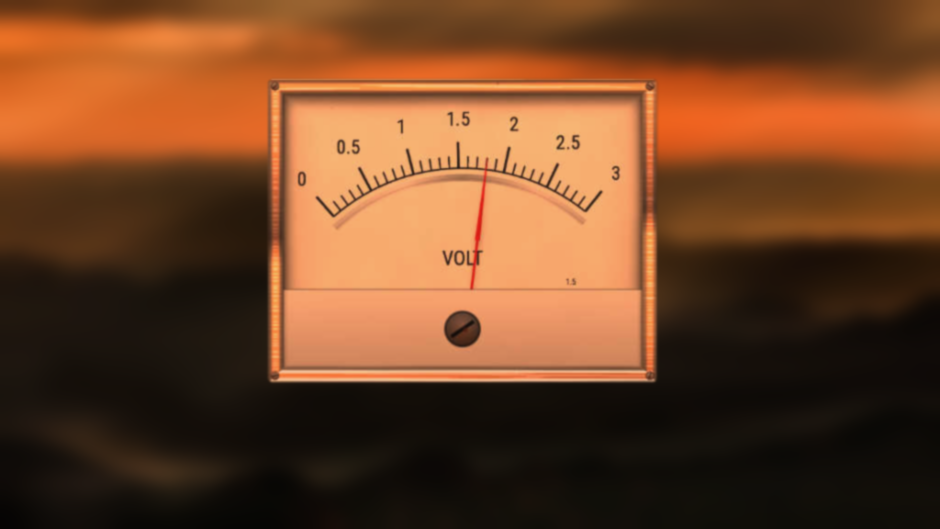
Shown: 1.8 V
